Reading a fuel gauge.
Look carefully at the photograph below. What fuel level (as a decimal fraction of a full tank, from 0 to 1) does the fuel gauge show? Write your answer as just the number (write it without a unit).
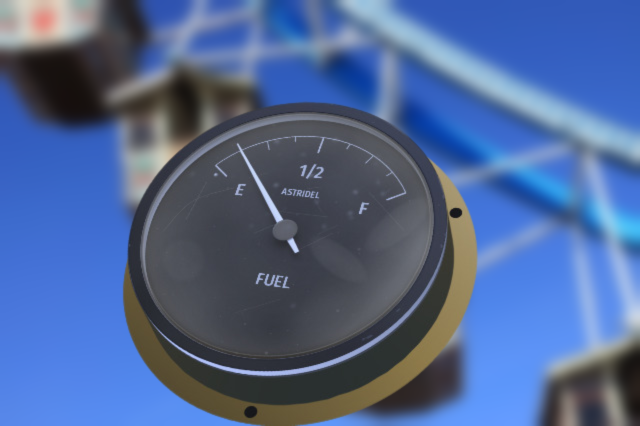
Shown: 0.125
